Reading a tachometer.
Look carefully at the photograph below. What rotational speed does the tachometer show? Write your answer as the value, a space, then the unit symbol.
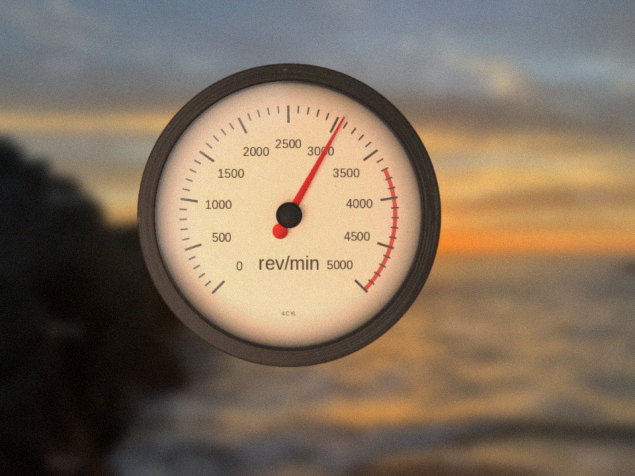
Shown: 3050 rpm
